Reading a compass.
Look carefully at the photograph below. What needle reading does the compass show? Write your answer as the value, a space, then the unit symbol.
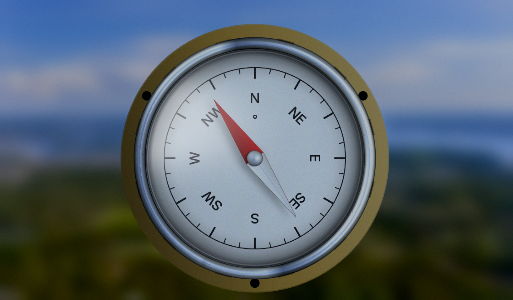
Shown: 325 °
